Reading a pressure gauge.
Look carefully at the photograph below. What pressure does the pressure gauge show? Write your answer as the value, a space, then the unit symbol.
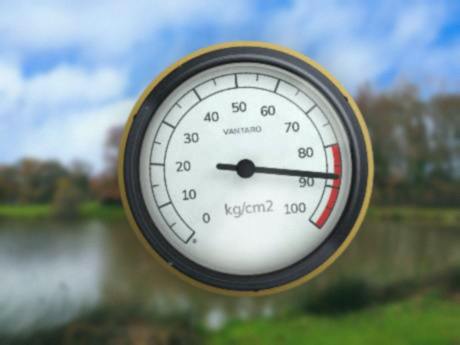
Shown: 87.5 kg/cm²
